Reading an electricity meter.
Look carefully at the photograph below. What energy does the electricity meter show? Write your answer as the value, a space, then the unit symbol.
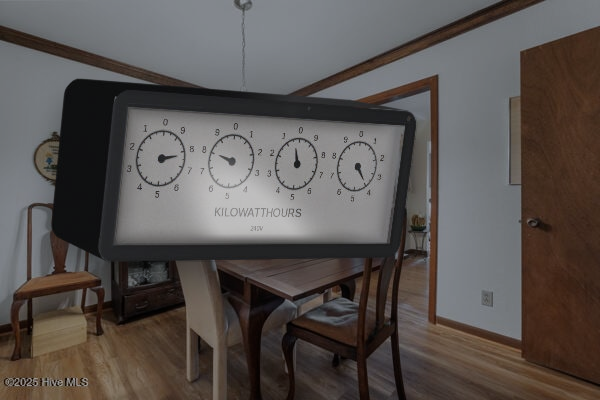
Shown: 7804 kWh
